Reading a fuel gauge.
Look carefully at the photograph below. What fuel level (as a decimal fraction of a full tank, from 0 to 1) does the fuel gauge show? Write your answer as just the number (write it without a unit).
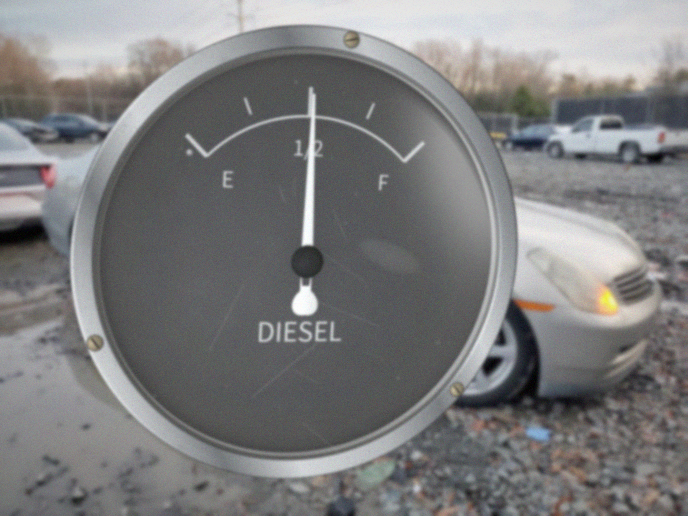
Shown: 0.5
